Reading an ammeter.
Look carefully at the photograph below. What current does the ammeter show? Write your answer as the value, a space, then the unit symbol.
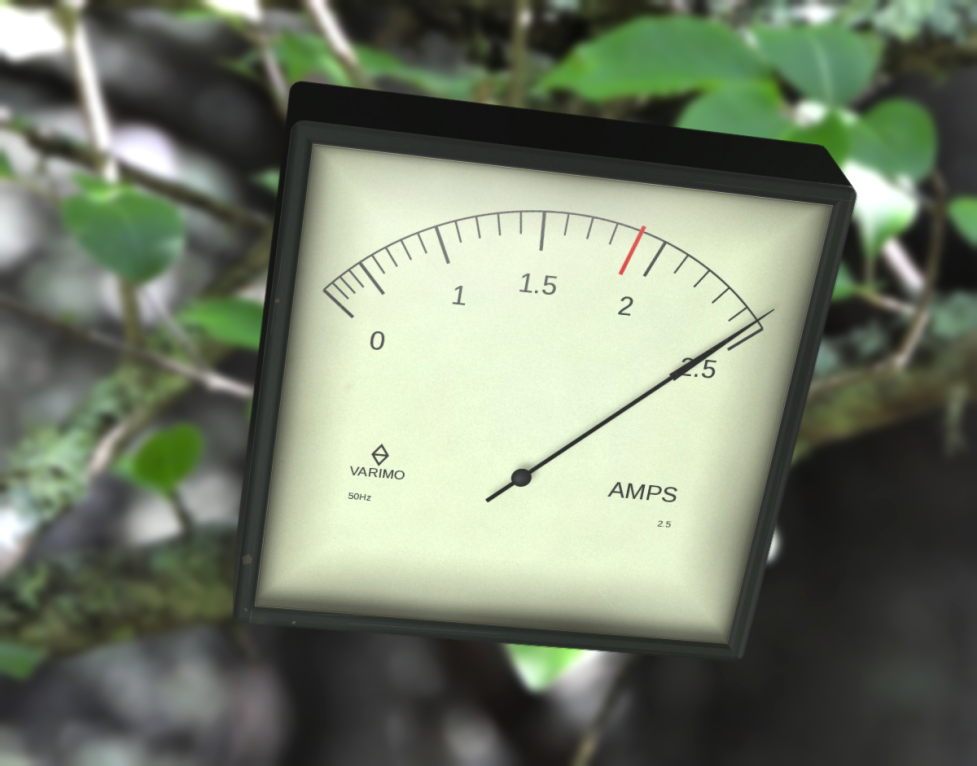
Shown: 2.45 A
